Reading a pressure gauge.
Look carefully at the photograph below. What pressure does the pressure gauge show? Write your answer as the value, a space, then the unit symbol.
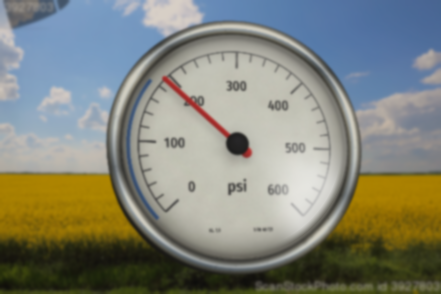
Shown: 190 psi
